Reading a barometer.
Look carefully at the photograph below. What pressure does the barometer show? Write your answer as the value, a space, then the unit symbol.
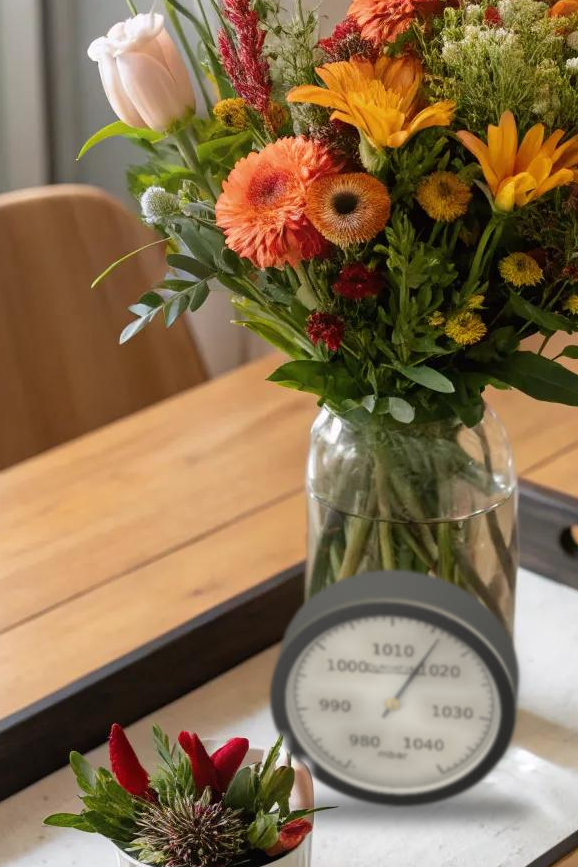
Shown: 1016 mbar
